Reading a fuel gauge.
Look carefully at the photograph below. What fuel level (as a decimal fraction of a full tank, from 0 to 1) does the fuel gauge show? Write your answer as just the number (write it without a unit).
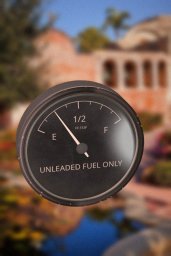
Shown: 0.25
